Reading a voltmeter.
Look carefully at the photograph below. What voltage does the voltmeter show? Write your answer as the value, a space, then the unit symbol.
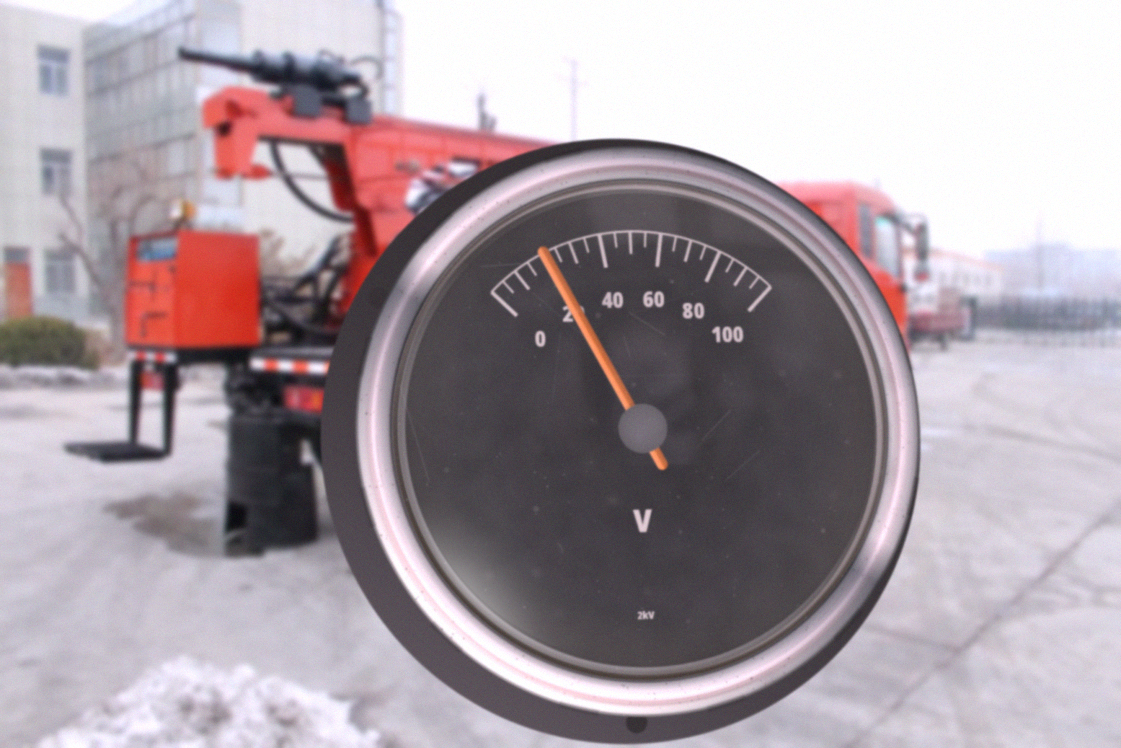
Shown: 20 V
